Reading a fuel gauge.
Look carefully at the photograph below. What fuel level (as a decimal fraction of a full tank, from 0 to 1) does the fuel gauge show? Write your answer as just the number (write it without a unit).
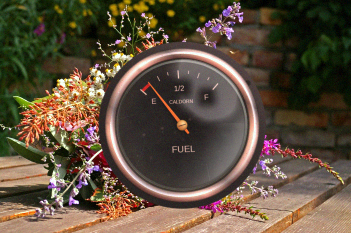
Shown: 0.125
